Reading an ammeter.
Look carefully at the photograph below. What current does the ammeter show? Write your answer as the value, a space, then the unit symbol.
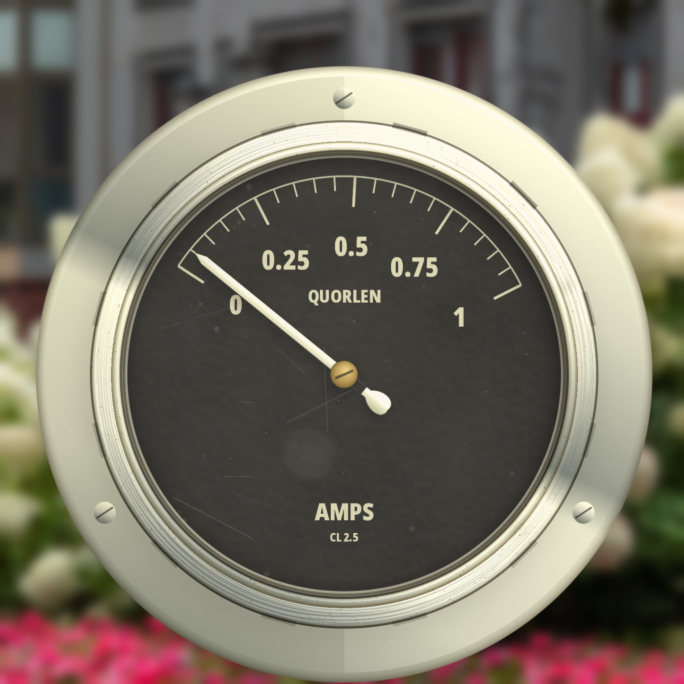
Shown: 0.05 A
